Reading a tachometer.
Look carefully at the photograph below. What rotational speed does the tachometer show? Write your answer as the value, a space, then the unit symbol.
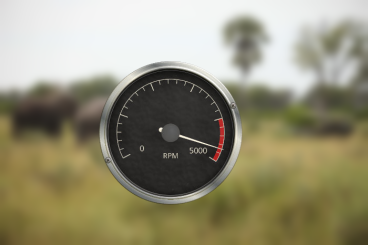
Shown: 4700 rpm
